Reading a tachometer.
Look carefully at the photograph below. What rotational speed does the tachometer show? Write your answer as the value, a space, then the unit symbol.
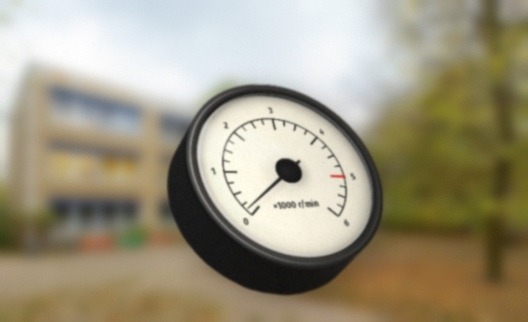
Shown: 125 rpm
